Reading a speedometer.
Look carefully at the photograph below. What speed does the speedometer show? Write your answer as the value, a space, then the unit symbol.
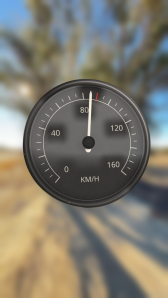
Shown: 85 km/h
